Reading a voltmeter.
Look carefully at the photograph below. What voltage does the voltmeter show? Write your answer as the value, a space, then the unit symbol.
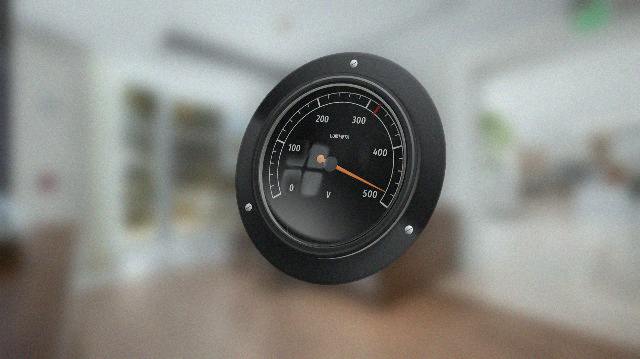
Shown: 480 V
